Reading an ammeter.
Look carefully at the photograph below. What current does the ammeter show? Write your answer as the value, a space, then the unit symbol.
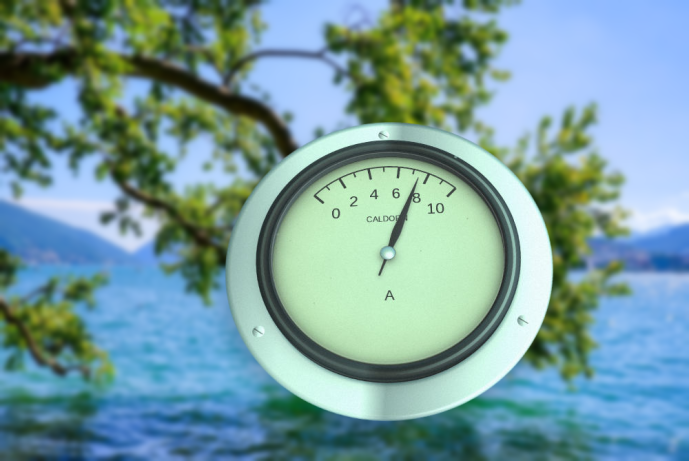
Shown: 7.5 A
